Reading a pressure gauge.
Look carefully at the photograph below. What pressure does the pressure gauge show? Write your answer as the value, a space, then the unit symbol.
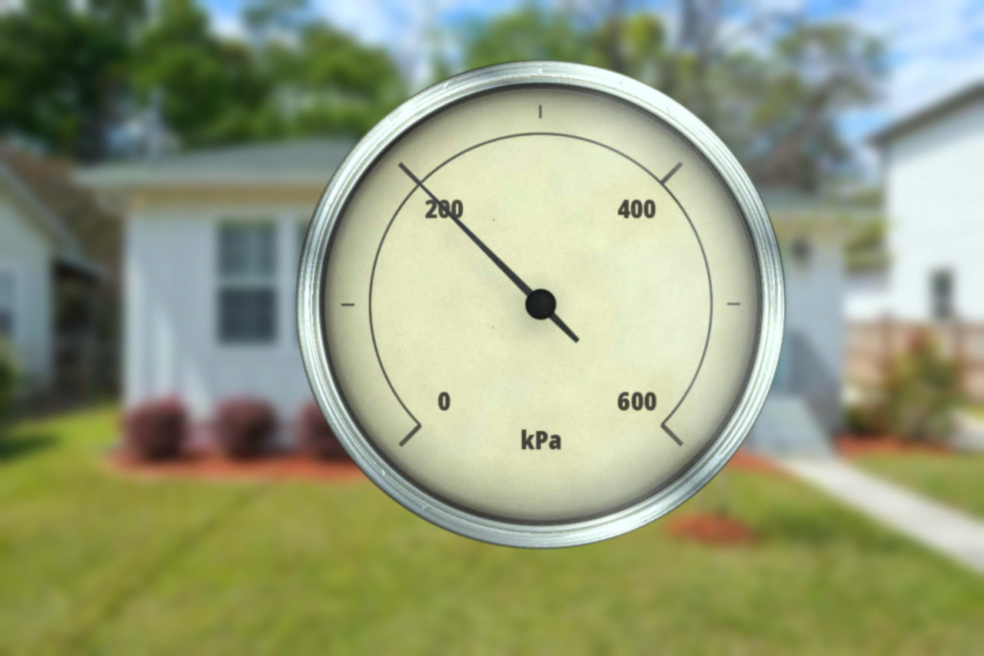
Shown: 200 kPa
